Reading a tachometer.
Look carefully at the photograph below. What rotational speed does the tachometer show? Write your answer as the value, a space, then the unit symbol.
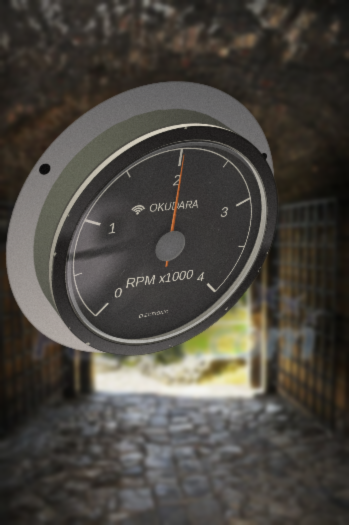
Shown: 2000 rpm
